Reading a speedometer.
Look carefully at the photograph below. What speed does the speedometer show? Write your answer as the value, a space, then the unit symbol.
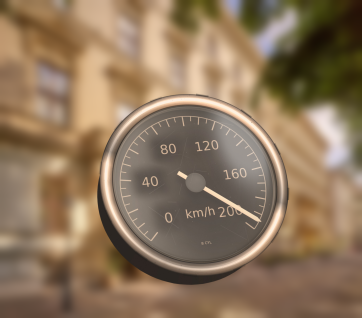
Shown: 195 km/h
